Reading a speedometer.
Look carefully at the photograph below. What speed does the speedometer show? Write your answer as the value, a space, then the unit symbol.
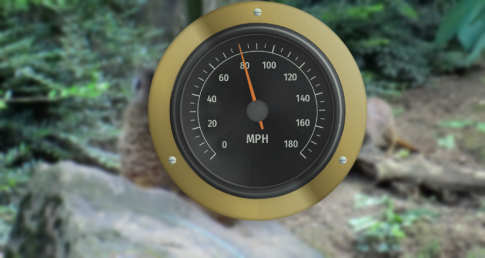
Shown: 80 mph
